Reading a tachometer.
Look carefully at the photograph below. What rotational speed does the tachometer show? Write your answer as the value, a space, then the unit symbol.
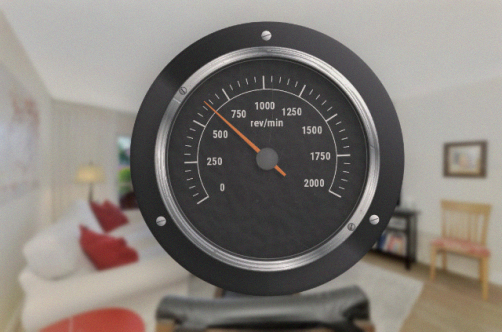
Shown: 625 rpm
